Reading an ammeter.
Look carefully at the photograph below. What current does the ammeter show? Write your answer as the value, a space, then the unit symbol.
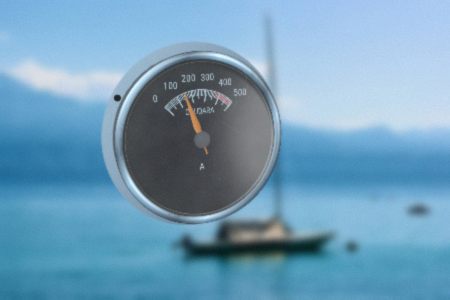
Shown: 150 A
